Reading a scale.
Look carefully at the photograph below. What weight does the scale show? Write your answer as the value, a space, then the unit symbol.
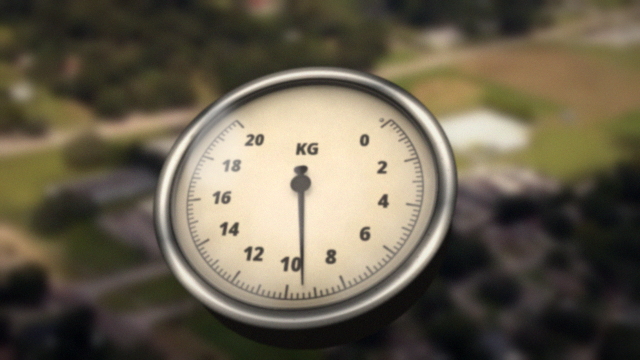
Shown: 9.4 kg
